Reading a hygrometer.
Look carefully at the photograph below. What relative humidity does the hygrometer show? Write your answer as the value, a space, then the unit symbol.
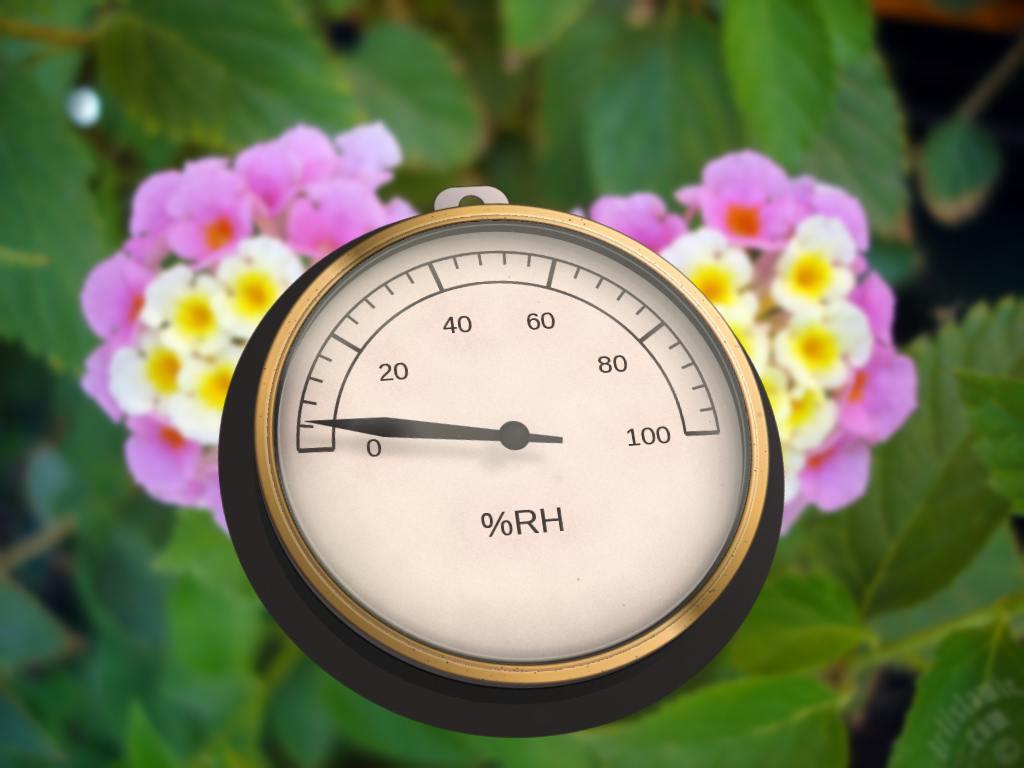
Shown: 4 %
